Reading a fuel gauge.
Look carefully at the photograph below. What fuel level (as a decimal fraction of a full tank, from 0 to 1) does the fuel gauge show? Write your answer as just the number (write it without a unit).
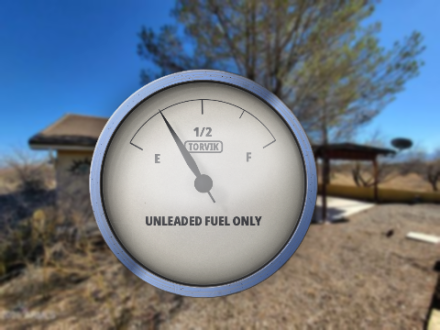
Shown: 0.25
